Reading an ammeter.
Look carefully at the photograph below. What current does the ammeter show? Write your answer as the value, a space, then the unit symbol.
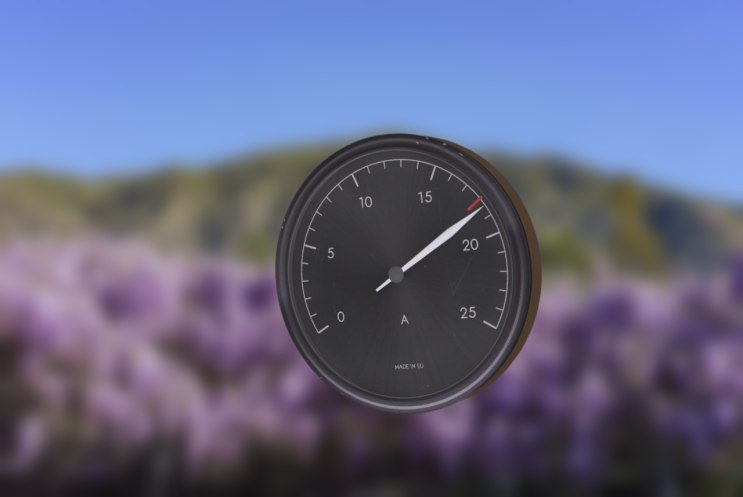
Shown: 18.5 A
